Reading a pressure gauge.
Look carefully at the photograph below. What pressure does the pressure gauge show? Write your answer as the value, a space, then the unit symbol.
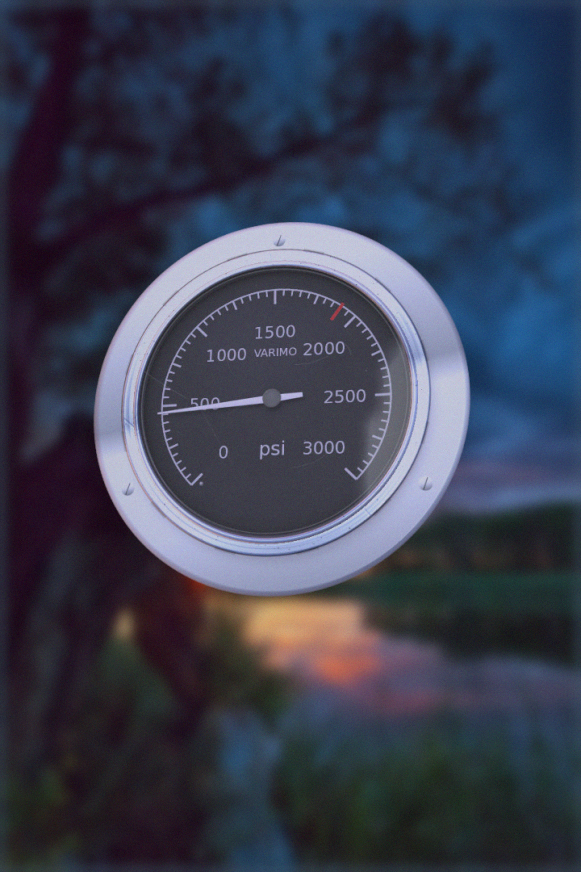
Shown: 450 psi
